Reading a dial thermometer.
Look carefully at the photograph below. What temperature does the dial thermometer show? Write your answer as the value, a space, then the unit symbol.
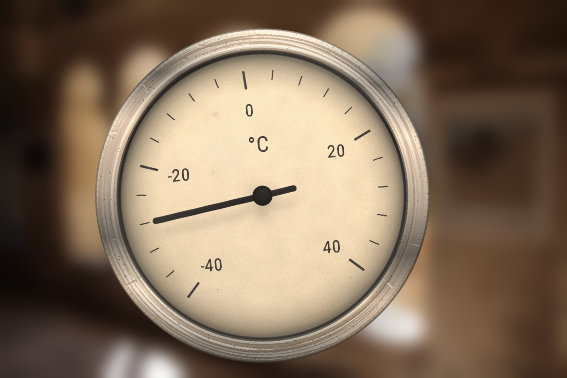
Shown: -28 °C
